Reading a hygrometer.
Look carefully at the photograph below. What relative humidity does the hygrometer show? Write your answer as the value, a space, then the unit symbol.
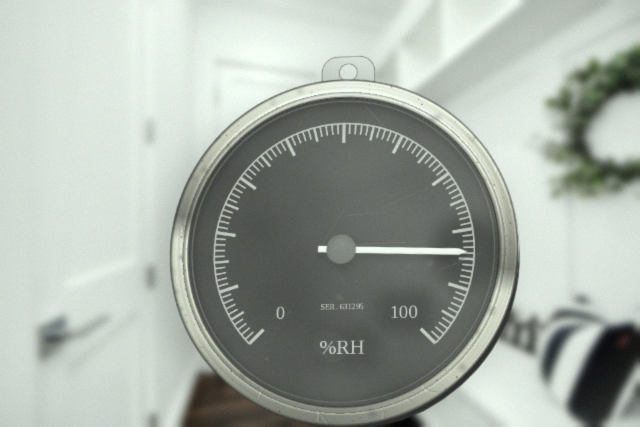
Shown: 84 %
